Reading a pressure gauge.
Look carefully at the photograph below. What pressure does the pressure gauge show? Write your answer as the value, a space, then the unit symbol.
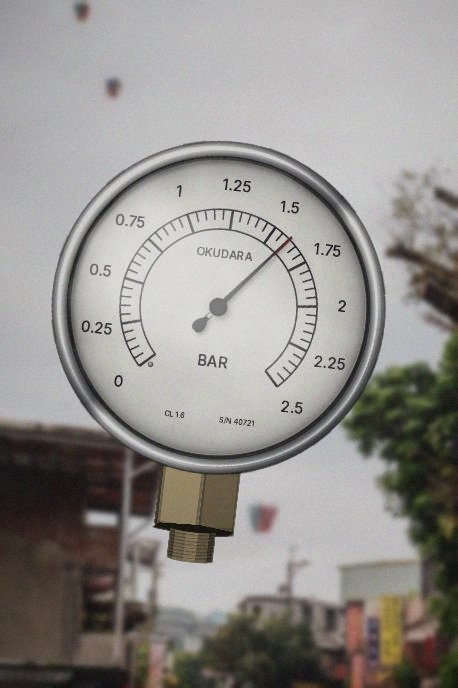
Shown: 1.6 bar
